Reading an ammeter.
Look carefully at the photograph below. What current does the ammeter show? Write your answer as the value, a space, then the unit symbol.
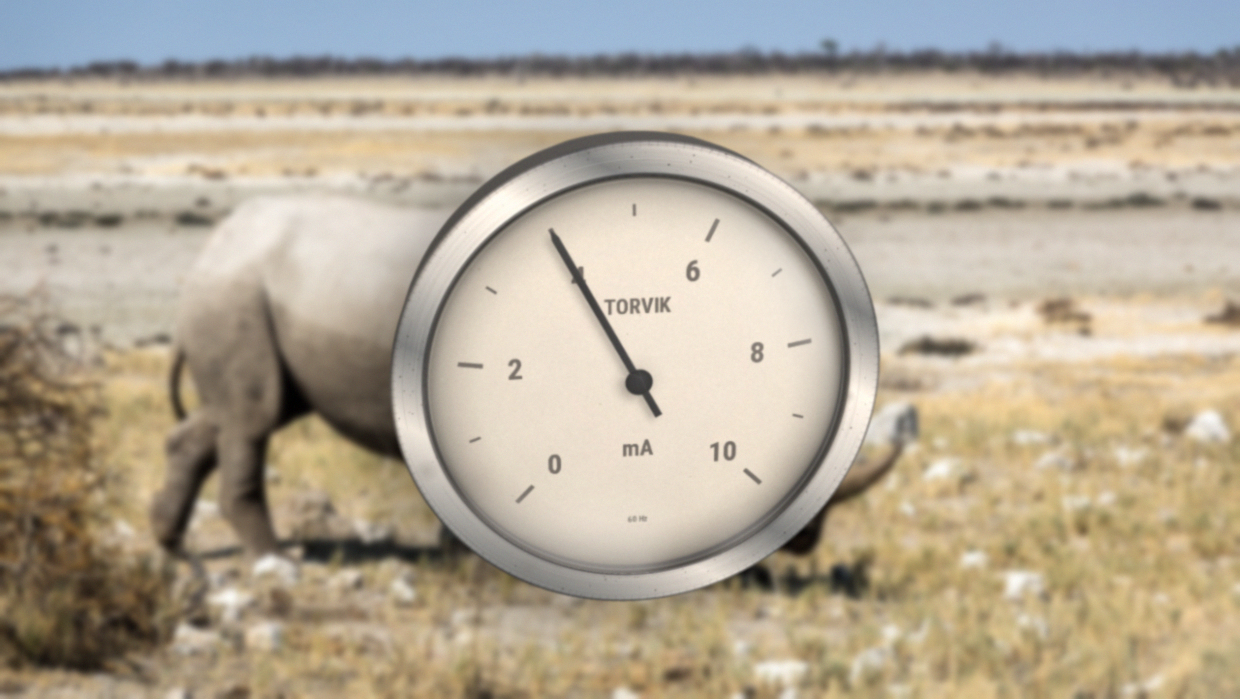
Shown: 4 mA
